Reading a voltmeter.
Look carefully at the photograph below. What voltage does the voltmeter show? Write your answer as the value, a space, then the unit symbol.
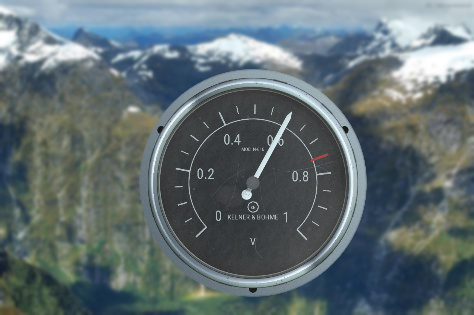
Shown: 0.6 V
